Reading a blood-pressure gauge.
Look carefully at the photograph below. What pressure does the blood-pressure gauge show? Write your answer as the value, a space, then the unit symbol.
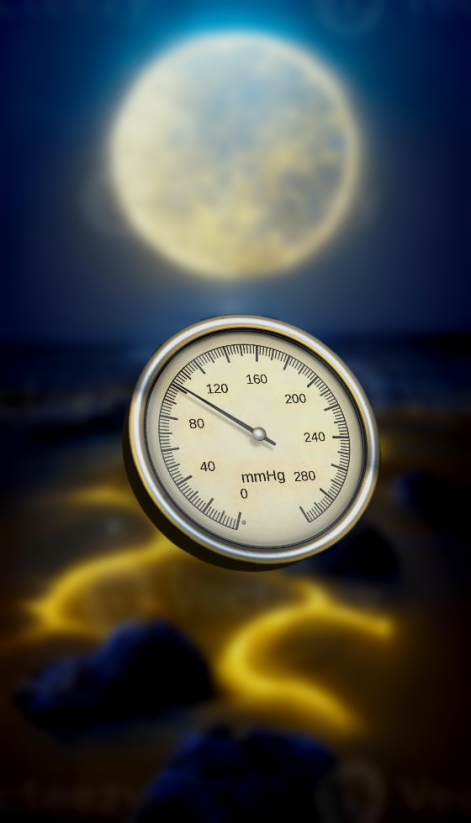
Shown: 100 mmHg
